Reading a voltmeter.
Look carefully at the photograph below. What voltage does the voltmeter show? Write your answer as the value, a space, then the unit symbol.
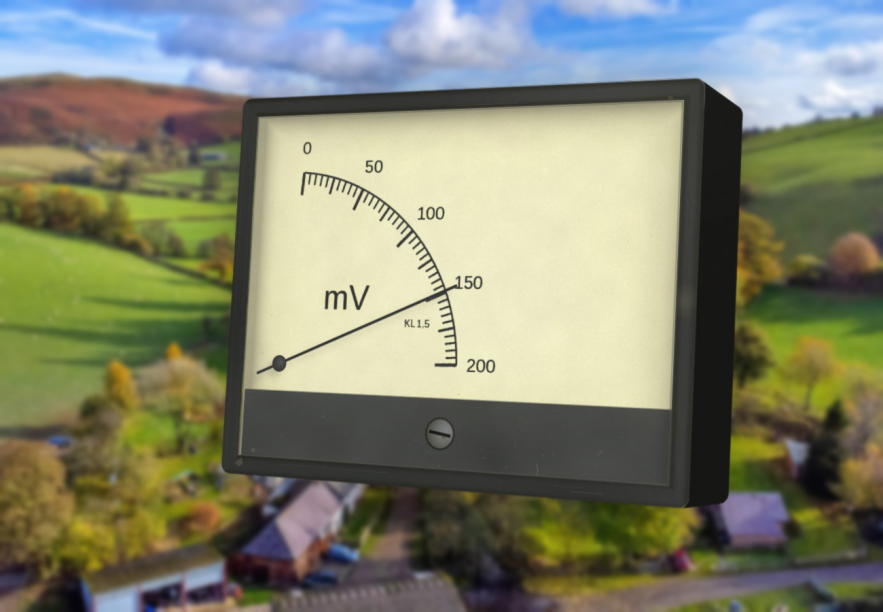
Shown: 150 mV
